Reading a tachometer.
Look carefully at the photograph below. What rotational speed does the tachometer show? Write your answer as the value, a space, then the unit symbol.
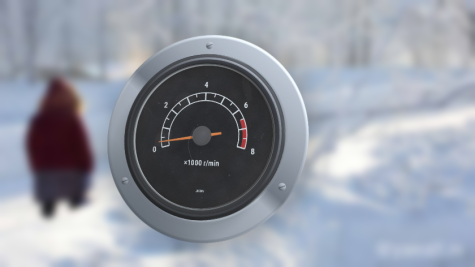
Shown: 250 rpm
